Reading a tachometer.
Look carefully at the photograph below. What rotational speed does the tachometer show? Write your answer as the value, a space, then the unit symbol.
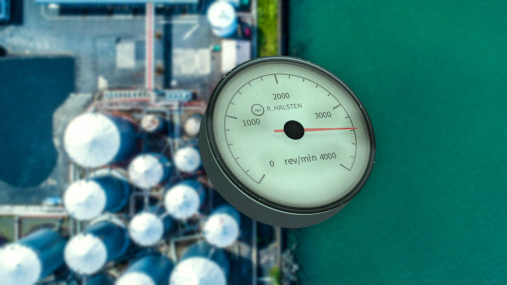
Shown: 3400 rpm
